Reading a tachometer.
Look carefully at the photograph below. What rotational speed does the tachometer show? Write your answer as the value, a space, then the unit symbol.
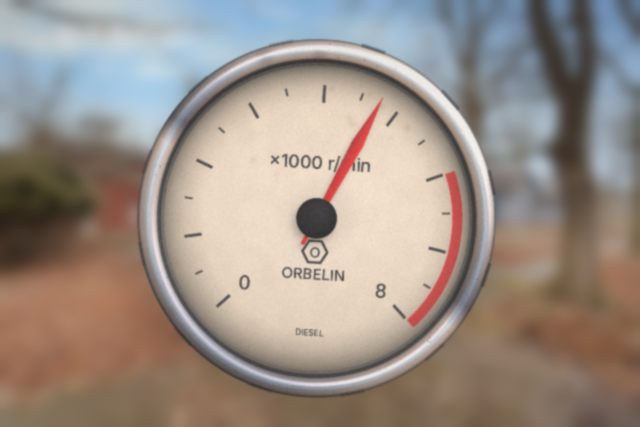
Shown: 4750 rpm
